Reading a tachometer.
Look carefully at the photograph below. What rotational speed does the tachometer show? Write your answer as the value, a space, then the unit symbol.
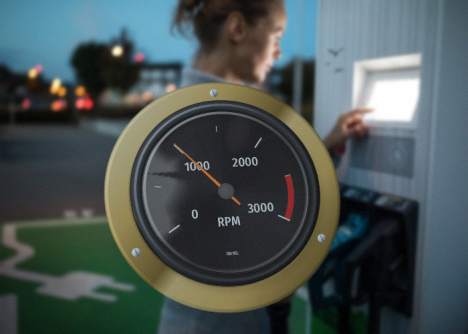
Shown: 1000 rpm
